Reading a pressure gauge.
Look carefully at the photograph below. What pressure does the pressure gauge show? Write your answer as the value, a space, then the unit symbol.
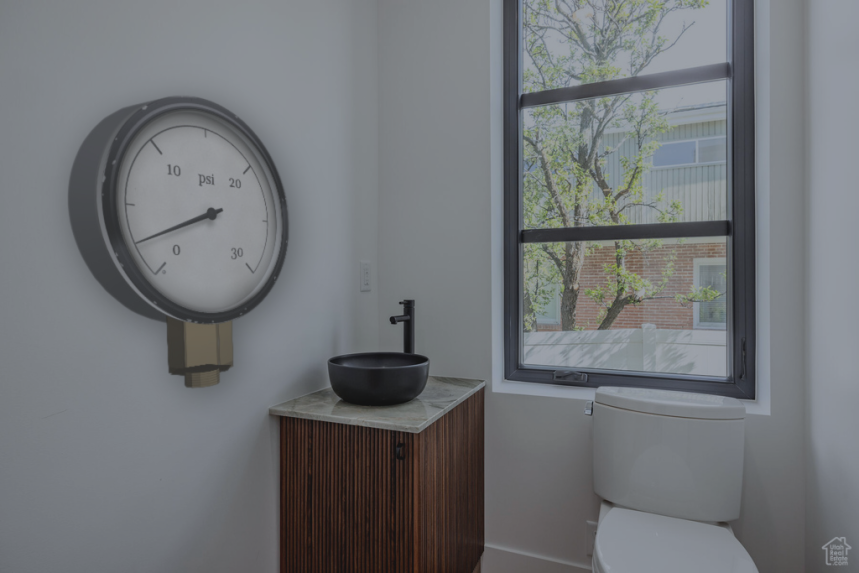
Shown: 2.5 psi
